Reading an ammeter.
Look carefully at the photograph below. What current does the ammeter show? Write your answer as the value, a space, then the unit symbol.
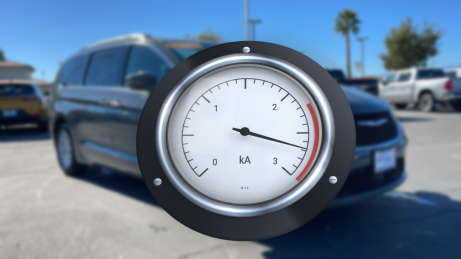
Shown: 2.7 kA
